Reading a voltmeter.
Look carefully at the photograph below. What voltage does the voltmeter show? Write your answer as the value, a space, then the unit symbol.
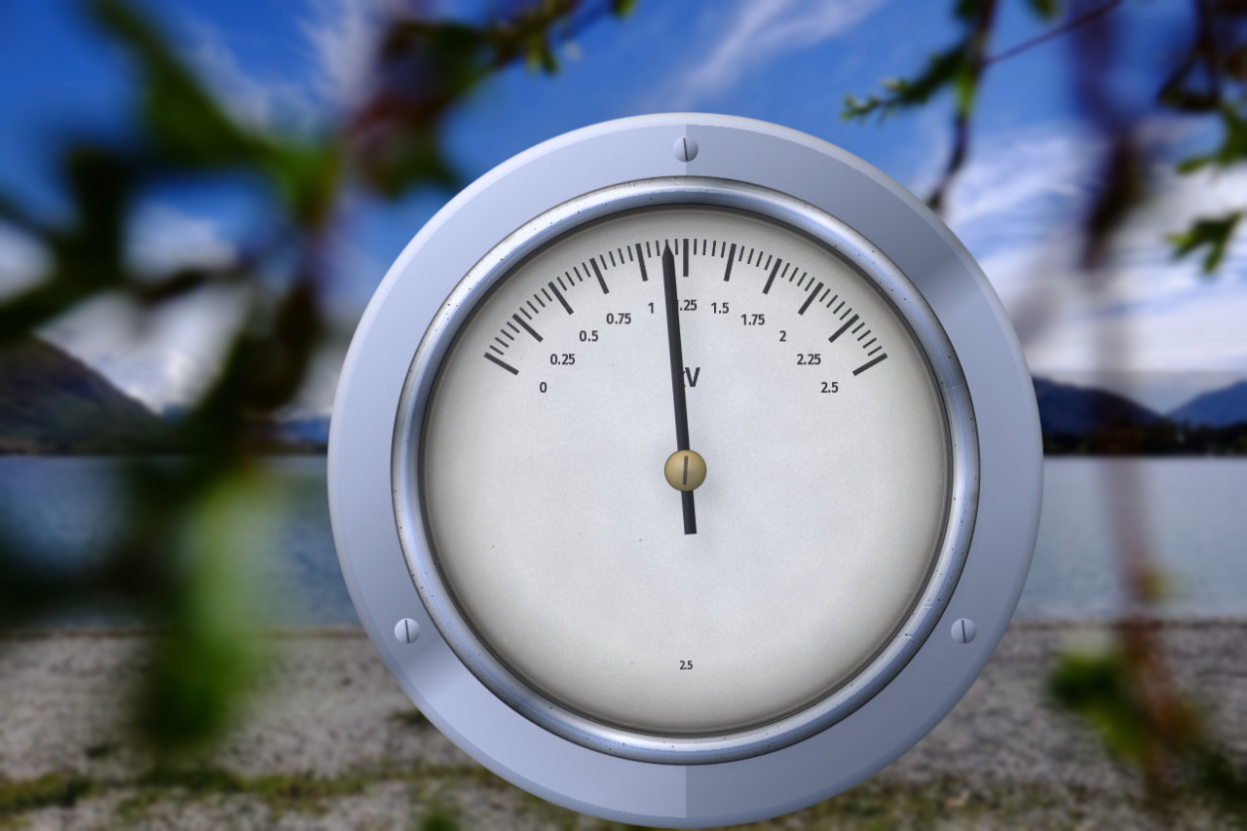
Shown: 1.15 kV
